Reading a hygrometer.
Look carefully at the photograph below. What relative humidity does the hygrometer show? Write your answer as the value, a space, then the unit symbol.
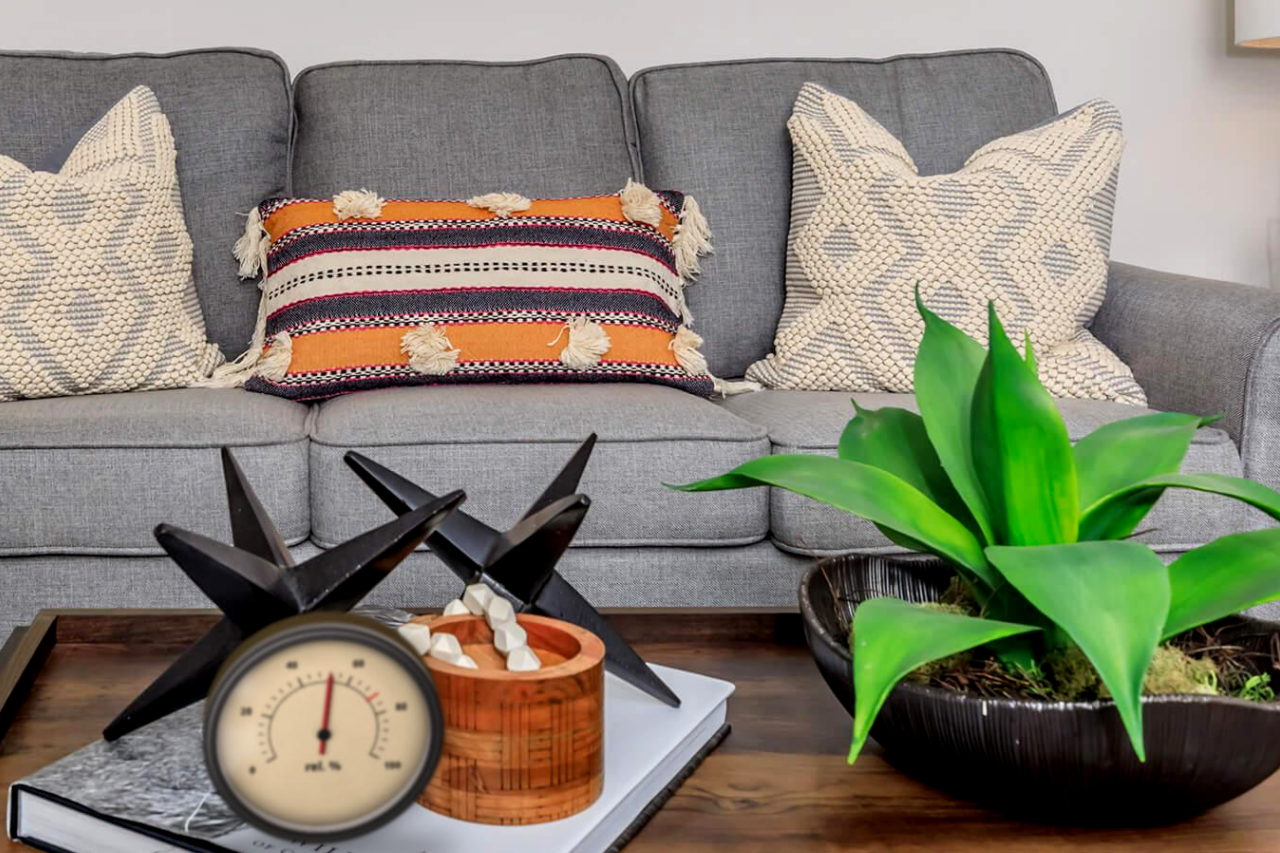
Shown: 52 %
